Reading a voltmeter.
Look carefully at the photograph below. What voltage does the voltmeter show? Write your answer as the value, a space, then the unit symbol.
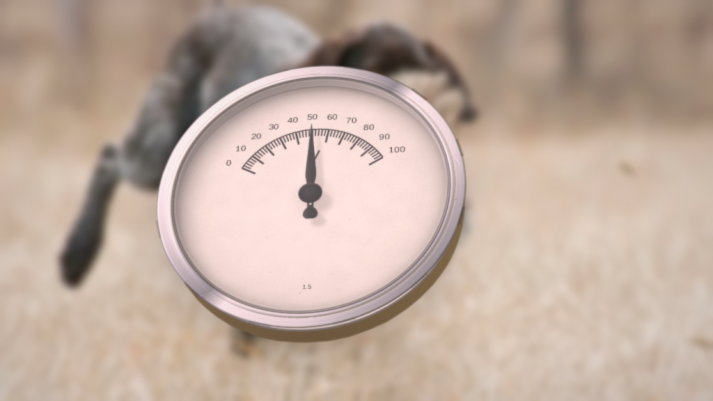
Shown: 50 V
